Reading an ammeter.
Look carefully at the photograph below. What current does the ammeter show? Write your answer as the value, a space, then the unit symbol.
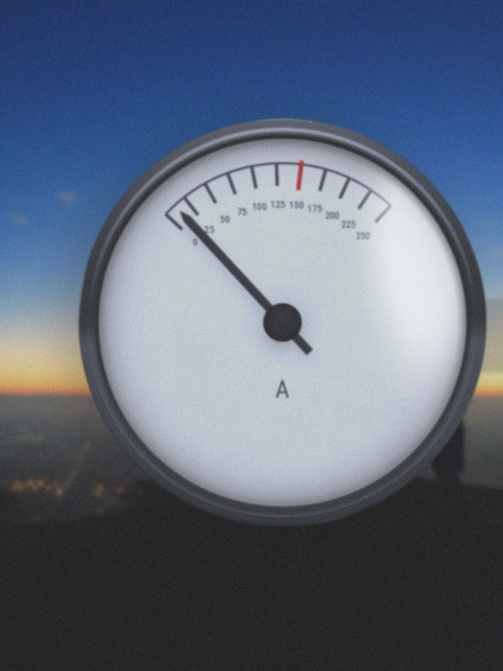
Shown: 12.5 A
